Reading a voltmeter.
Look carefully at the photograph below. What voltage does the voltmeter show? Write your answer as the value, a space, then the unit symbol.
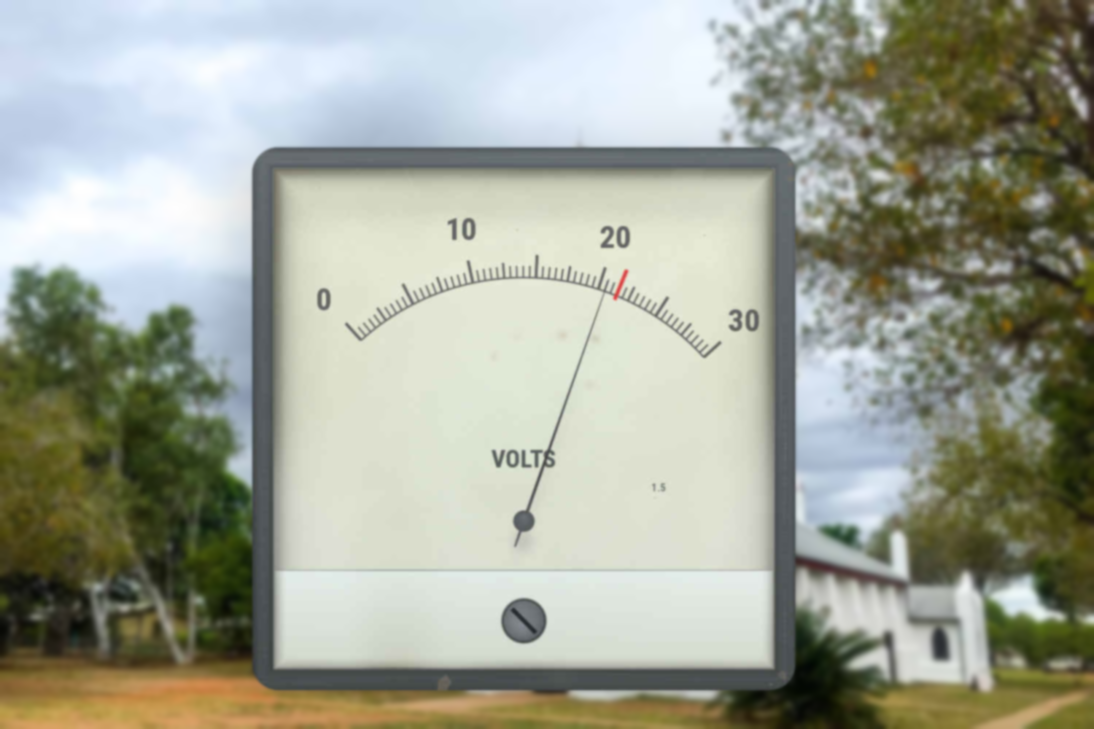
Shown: 20.5 V
